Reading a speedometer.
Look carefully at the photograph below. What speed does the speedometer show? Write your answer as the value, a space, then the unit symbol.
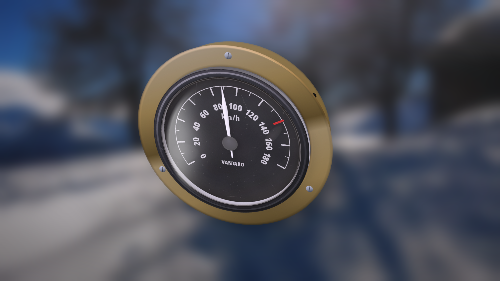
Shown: 90 km/h
